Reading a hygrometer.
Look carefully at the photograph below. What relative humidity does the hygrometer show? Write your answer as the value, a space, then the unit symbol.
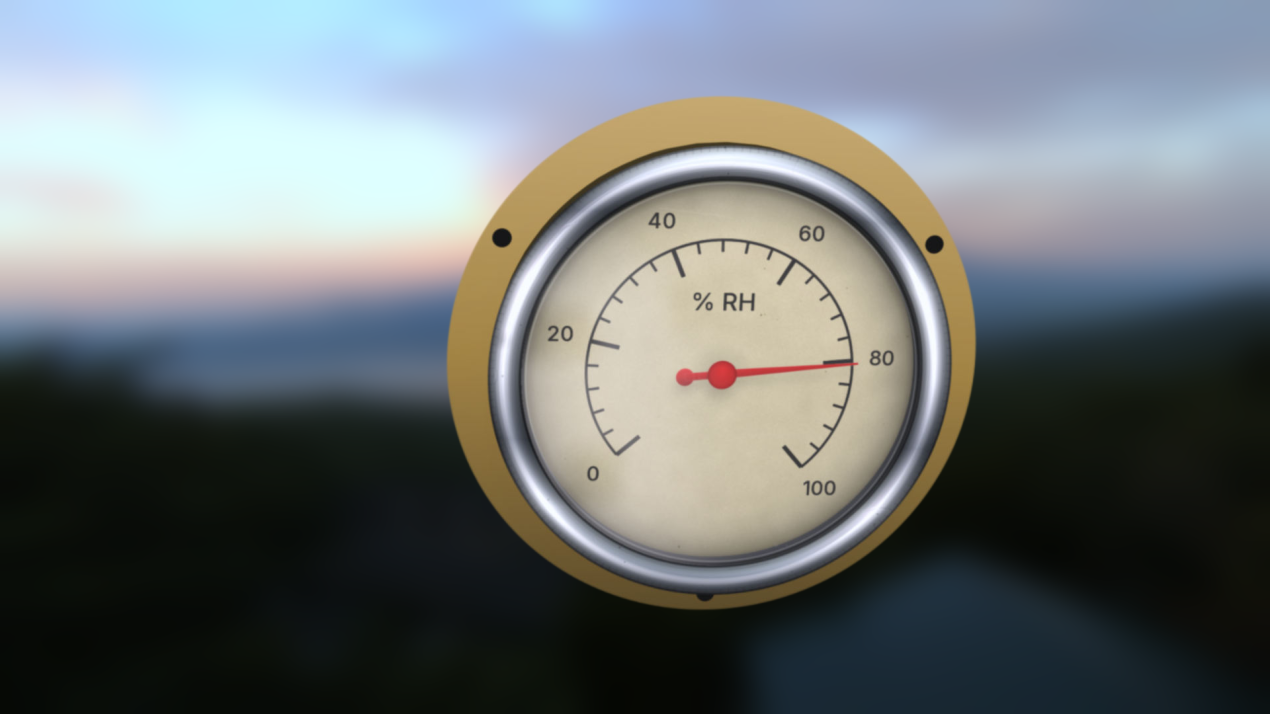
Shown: 80 %
